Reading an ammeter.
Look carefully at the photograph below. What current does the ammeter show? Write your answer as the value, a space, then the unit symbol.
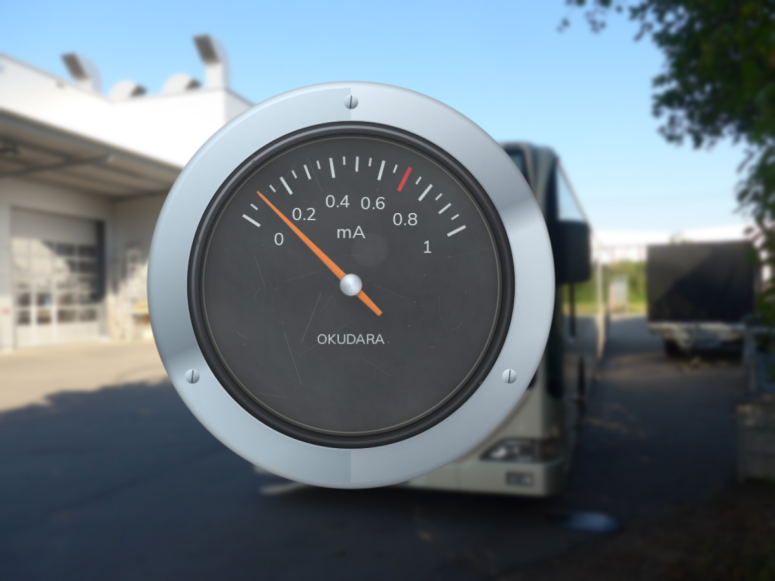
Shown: 0.1 mA
